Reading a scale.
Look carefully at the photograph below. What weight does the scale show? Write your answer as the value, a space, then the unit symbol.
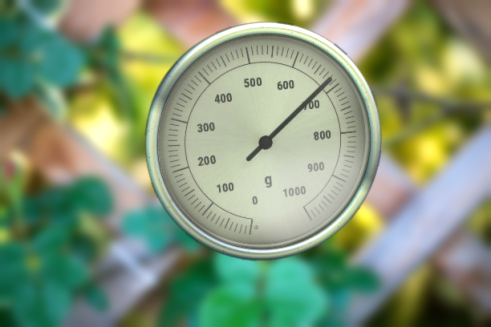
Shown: 680 g
